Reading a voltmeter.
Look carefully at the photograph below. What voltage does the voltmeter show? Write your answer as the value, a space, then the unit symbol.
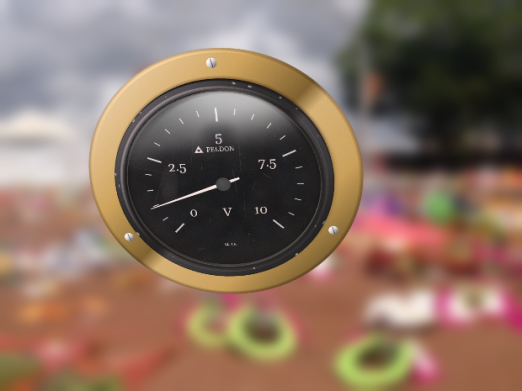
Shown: 1 V
